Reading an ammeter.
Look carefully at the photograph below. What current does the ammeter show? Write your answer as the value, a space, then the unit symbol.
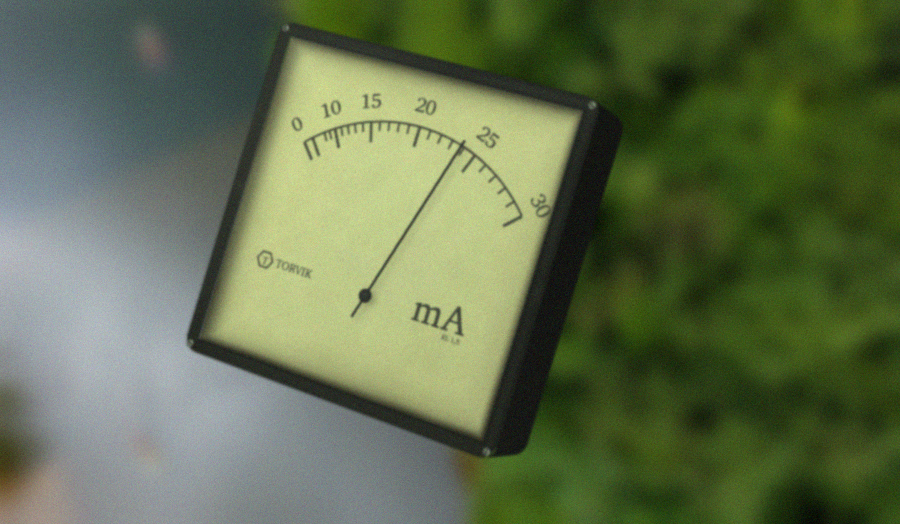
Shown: 24 mA
